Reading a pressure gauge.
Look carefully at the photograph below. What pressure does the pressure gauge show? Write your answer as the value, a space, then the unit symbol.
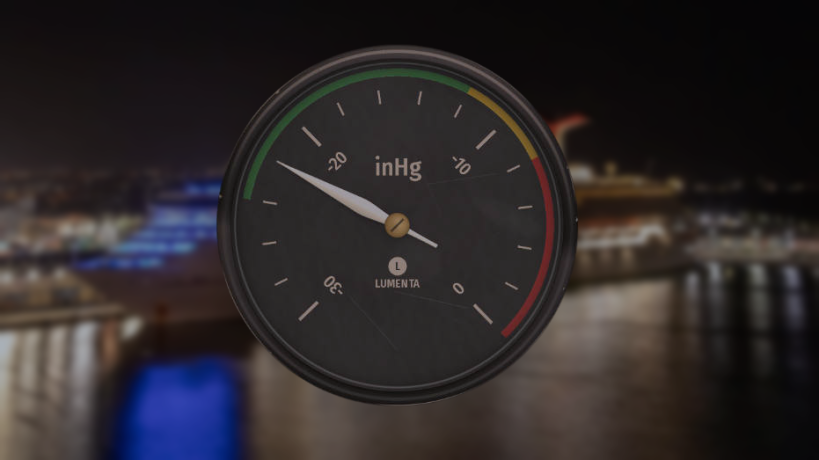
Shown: -22 inHg
